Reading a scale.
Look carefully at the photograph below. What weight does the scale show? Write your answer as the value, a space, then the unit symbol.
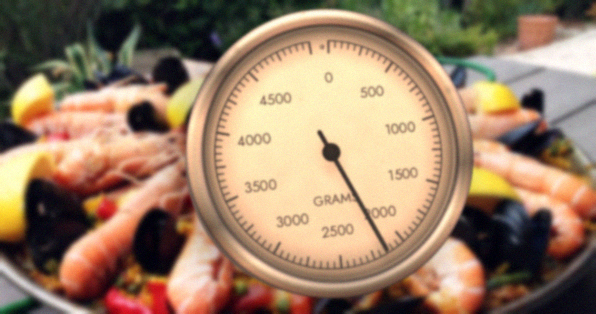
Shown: 2150 g
